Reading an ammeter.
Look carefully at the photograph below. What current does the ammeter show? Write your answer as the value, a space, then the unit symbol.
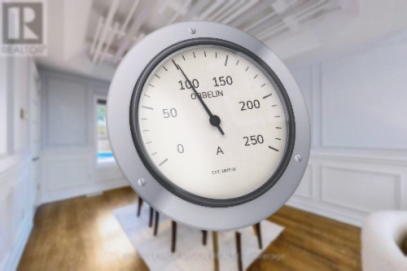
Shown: 100 A
